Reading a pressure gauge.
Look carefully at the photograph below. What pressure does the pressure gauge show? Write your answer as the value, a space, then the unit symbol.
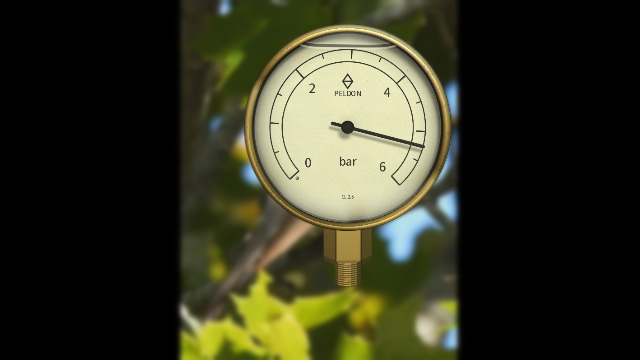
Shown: 5.25 bar
